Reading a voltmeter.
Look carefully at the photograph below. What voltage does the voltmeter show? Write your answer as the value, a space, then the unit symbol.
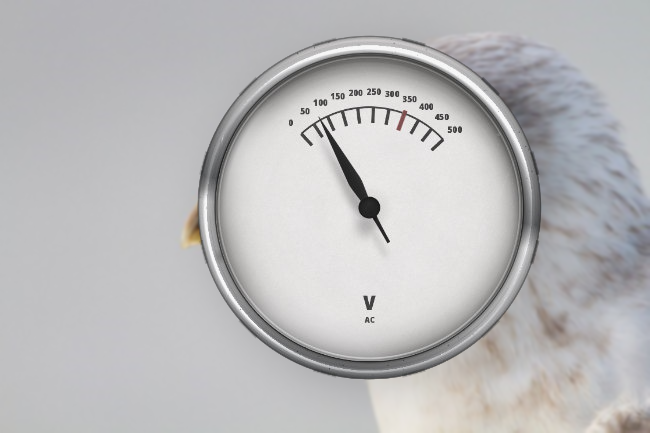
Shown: 75 V
